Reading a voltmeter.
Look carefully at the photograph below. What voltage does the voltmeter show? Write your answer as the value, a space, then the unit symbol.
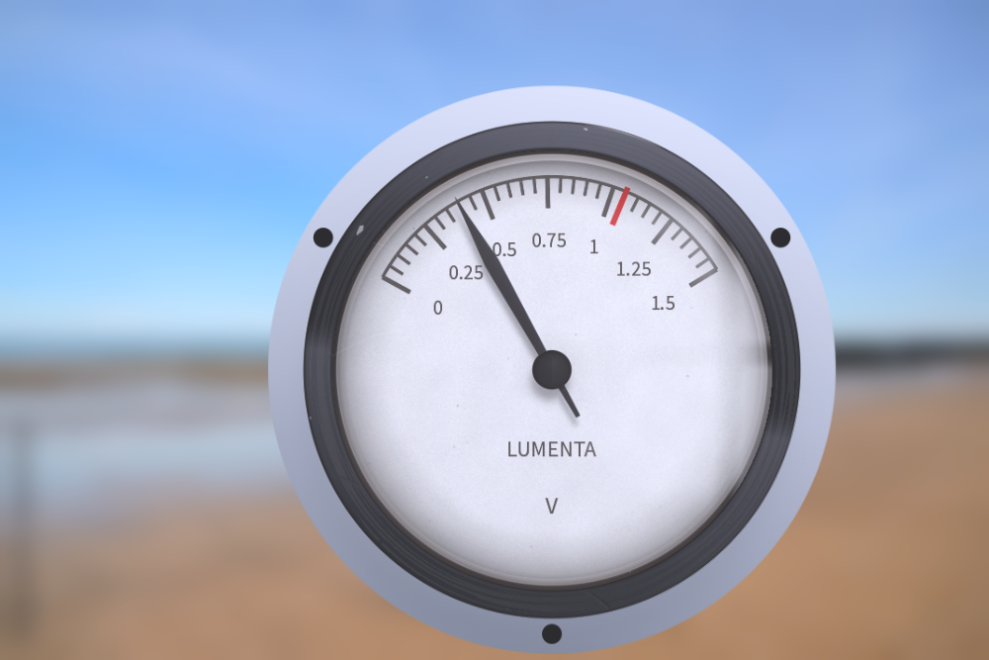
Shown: 0.4 V
